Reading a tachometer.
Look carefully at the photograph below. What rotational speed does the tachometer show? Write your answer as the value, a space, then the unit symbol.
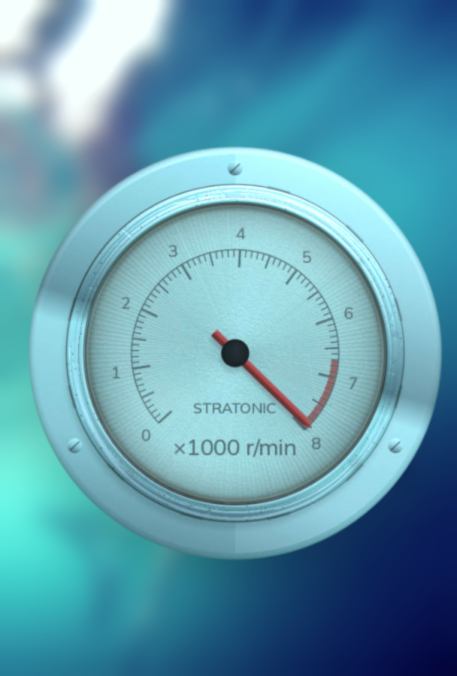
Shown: 7900 rpm
